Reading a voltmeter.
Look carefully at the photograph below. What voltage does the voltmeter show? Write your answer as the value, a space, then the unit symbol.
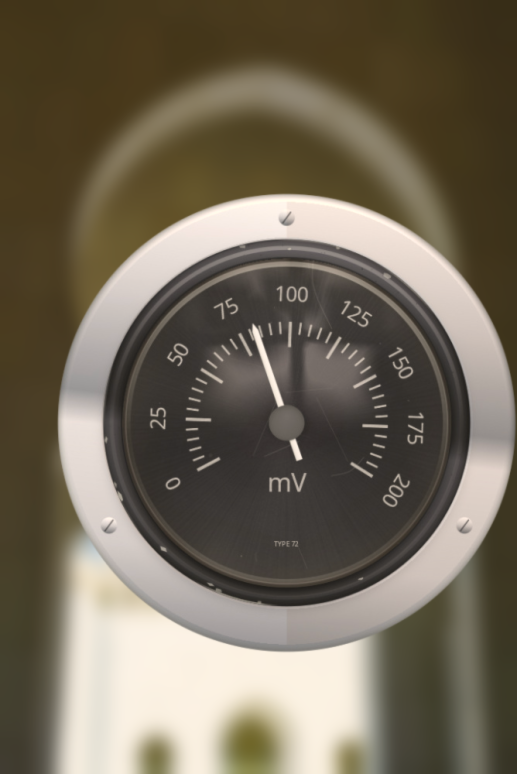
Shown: 82.5 mV
